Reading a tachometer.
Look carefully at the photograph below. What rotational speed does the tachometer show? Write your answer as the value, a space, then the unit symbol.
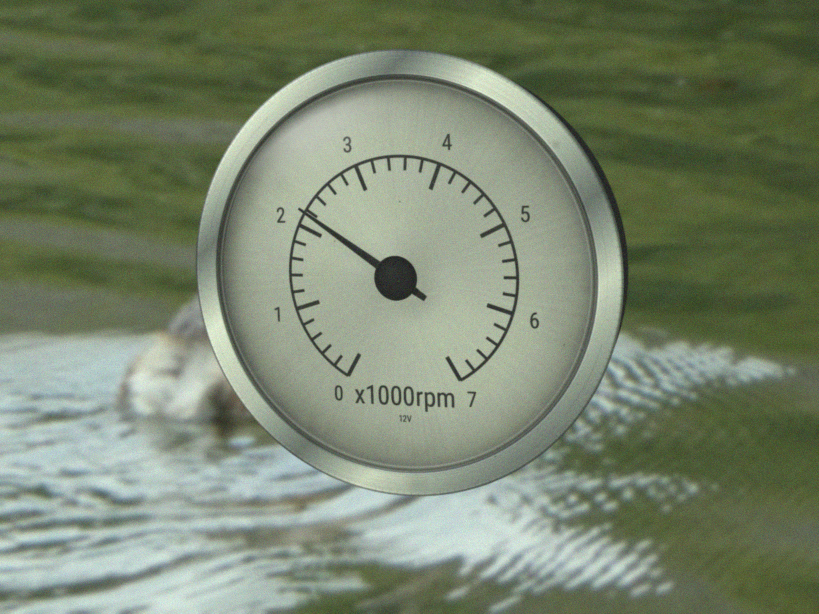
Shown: 2200 rpm
